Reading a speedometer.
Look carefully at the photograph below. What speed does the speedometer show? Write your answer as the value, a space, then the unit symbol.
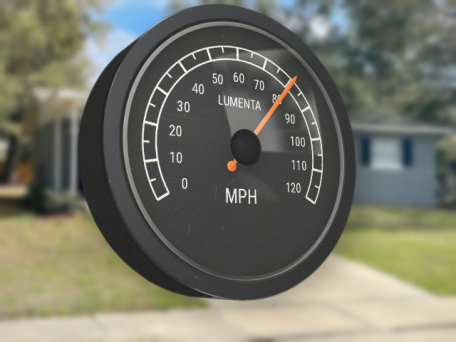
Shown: 80 mph
